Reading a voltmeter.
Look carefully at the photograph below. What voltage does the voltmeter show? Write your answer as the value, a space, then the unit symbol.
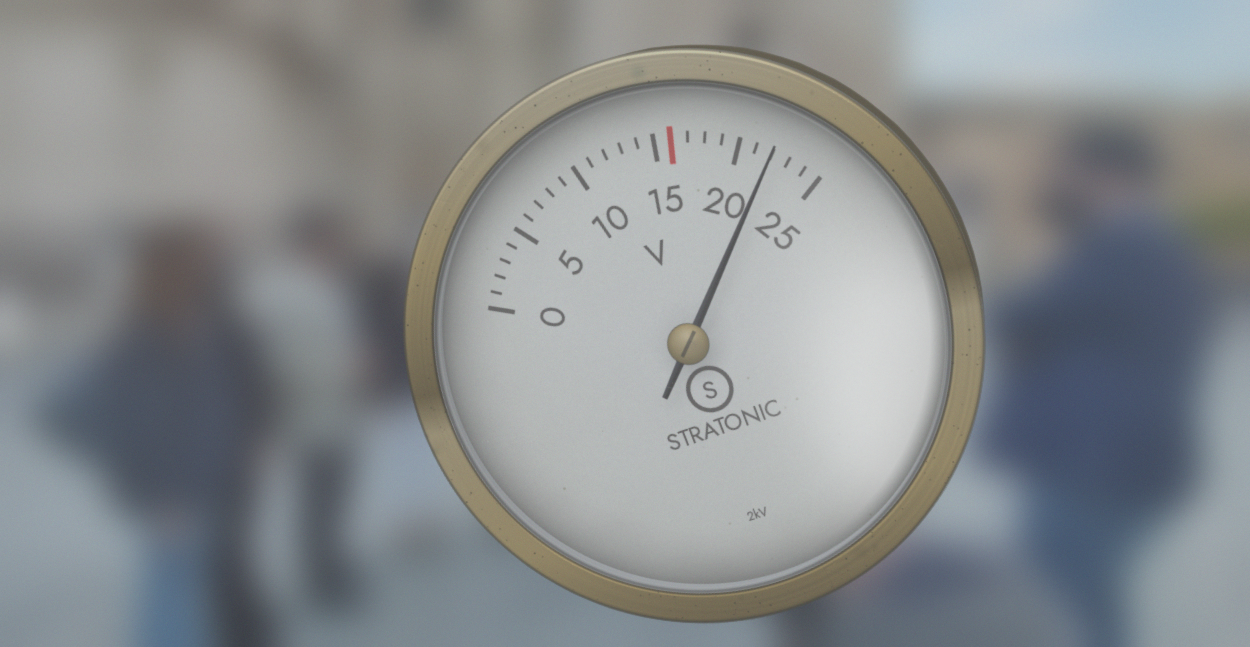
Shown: 22 V
